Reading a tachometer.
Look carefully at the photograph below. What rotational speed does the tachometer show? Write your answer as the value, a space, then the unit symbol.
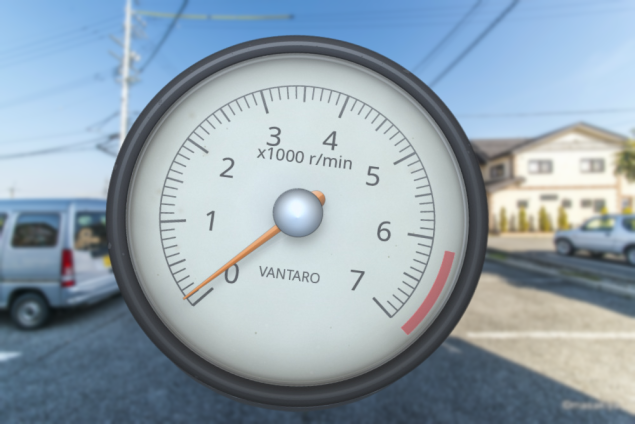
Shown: 100 rpm
